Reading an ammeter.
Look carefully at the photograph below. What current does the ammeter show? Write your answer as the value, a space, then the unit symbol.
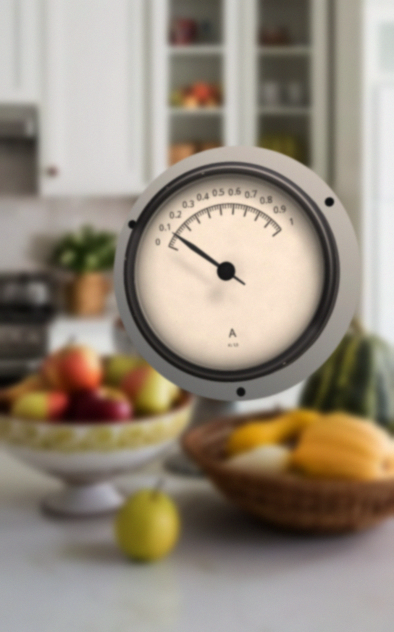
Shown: 0.1 A
